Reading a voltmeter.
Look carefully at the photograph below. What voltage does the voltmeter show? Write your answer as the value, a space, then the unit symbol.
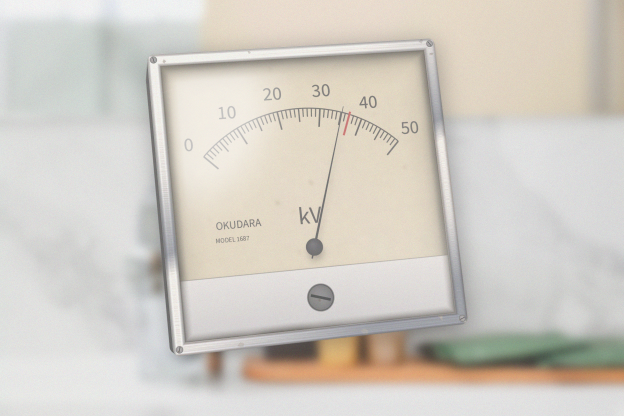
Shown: 35 kV
